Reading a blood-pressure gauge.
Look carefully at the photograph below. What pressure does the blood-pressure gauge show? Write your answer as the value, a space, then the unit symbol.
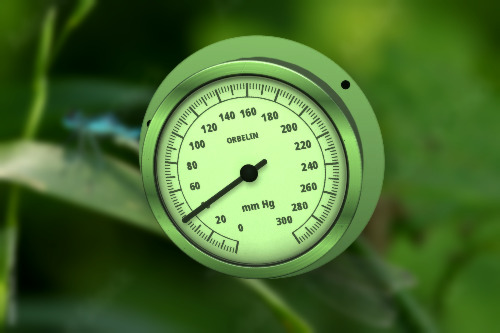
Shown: 40 mmHg
